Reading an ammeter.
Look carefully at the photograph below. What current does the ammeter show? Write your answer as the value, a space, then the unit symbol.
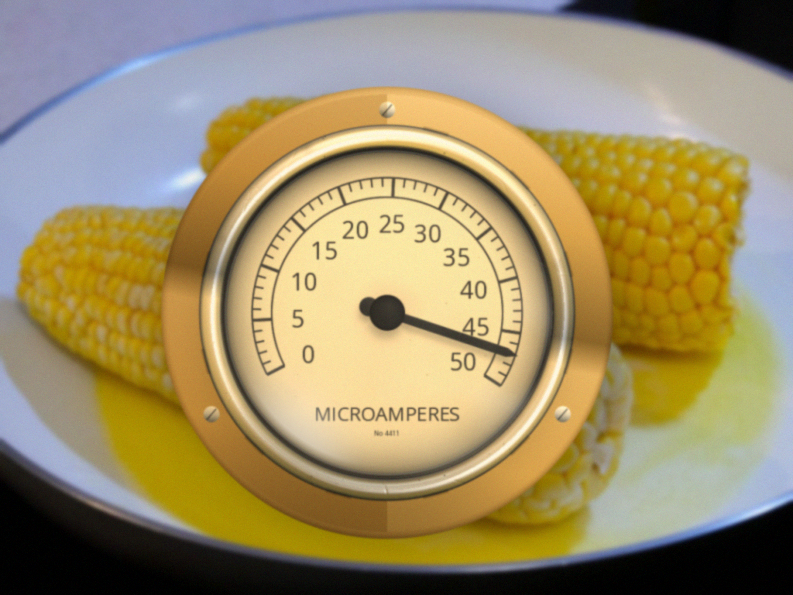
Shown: 47 µA
